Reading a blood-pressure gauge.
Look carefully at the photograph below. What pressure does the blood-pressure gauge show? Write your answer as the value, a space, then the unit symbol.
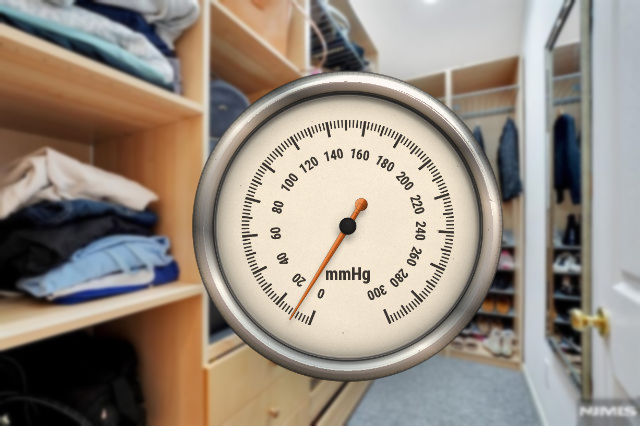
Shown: 10 mmHg
